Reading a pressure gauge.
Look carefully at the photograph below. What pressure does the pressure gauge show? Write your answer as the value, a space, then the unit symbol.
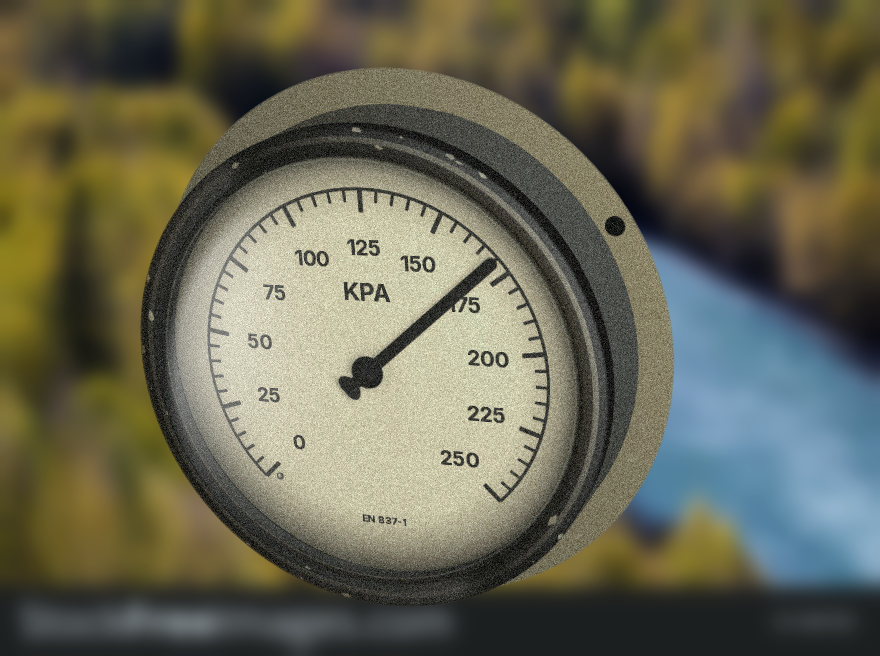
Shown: 170 kPa
